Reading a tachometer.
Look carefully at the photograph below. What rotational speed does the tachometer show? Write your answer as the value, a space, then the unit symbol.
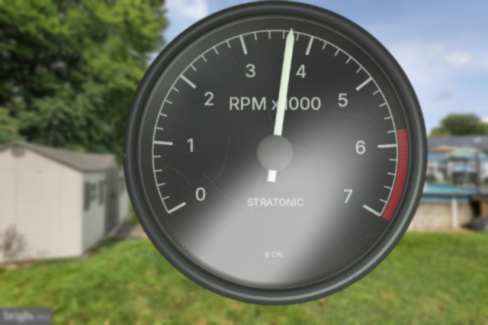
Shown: 3700 rpm
